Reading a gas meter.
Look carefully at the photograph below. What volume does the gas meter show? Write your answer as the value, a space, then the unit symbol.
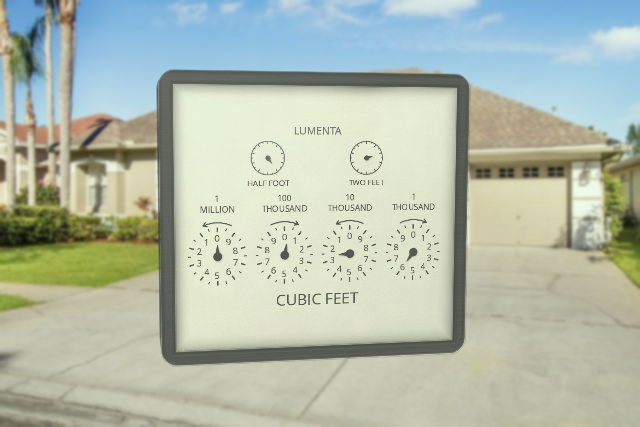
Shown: 2600 ft³
